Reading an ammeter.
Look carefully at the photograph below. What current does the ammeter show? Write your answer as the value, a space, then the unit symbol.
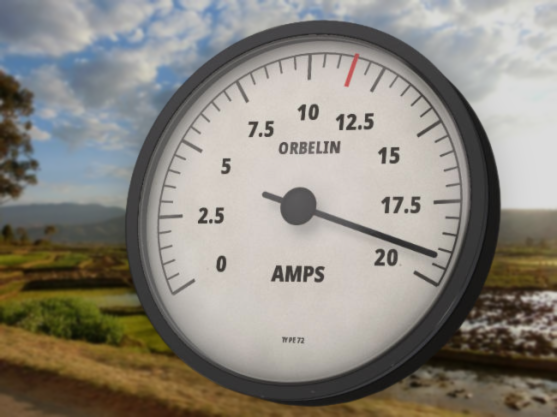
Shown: 19.25 A
